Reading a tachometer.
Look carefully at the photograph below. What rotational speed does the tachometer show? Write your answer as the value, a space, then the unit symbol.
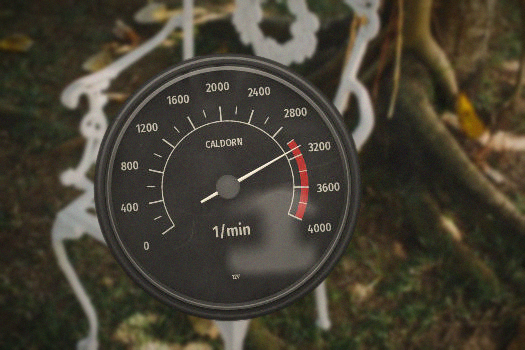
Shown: 3100 rpm
